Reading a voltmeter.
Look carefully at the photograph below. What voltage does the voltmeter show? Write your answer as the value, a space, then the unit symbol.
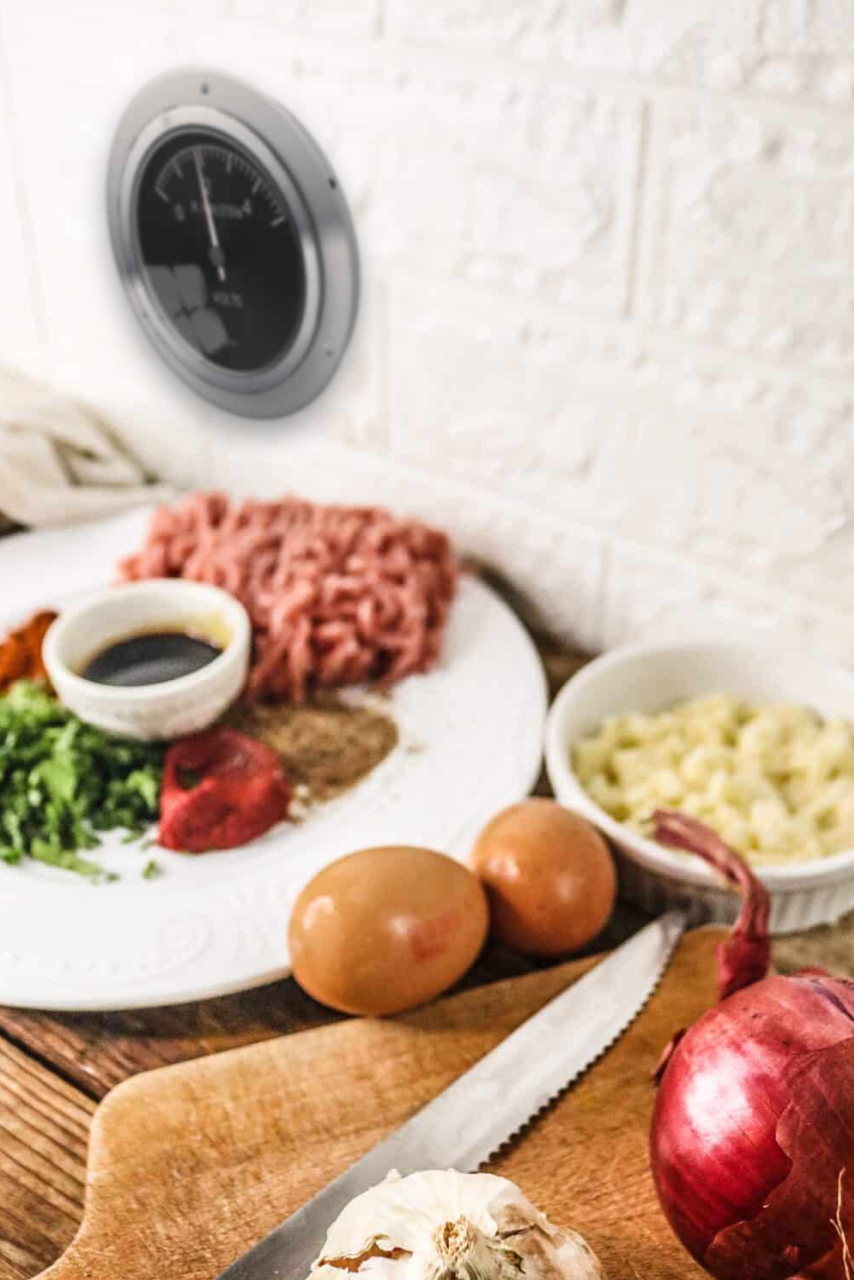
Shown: 2 V
